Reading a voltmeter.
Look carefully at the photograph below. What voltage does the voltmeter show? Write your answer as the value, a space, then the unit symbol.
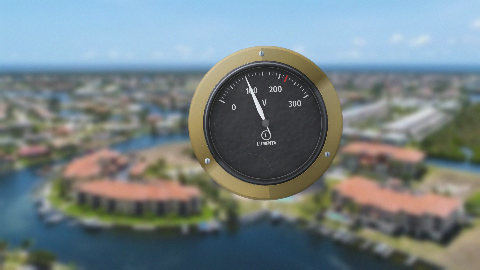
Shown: 100 V
